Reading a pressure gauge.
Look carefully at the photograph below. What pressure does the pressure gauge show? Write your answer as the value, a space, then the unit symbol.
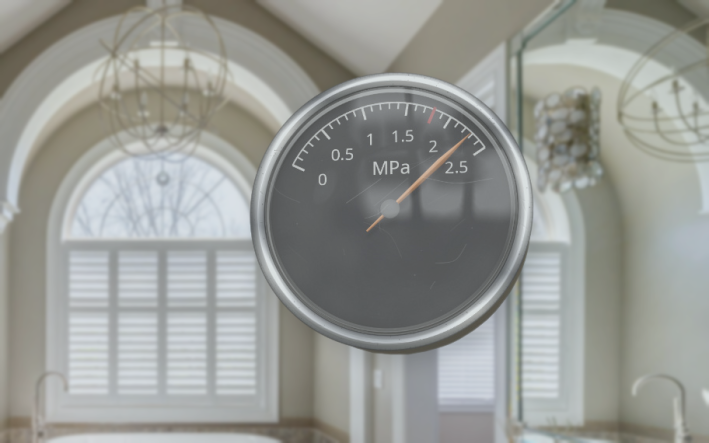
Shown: 2.3 MPa
